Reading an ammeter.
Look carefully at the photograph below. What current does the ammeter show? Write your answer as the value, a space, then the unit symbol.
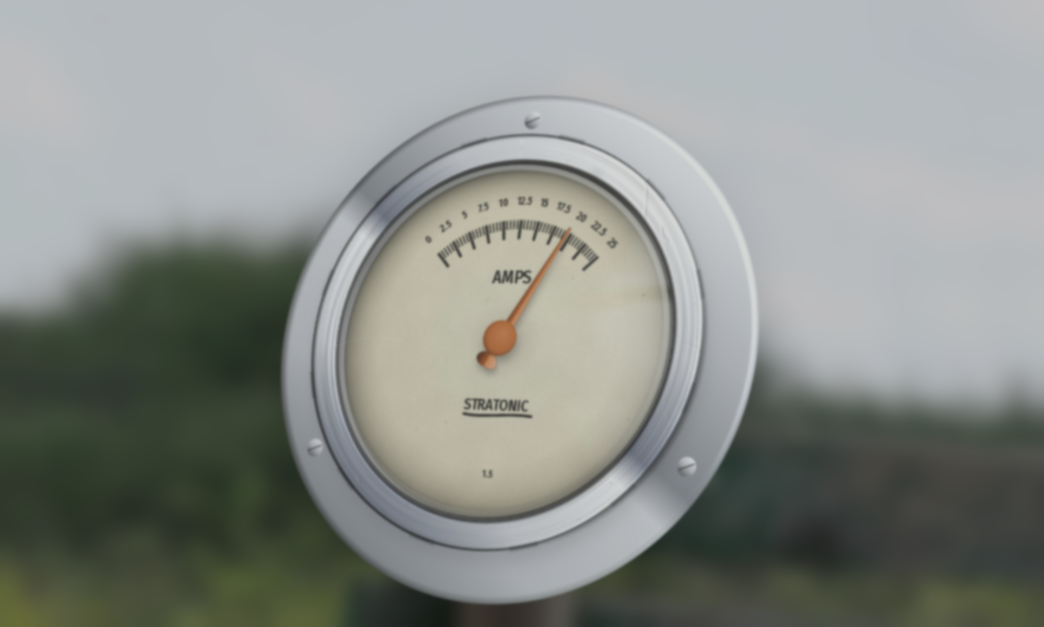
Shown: 20 A
